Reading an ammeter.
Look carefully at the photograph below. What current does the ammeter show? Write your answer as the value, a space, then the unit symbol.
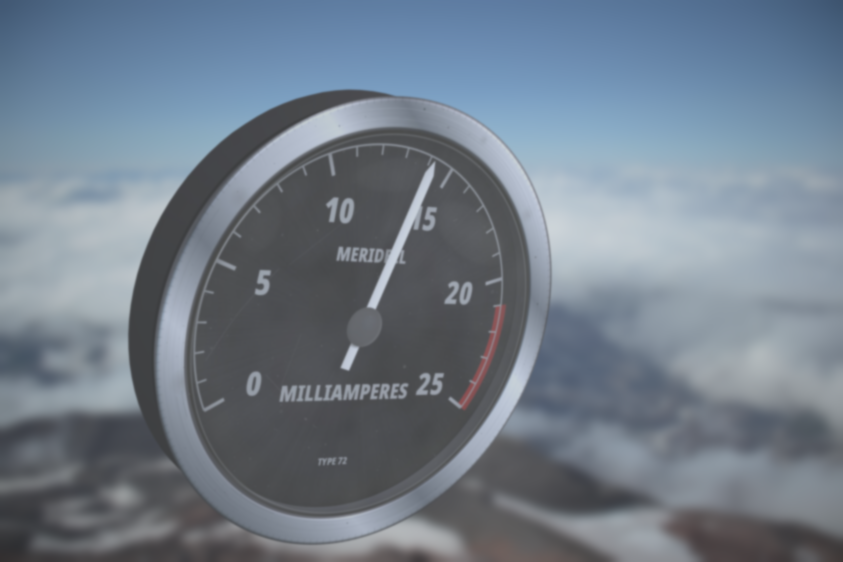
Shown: 14 mA
